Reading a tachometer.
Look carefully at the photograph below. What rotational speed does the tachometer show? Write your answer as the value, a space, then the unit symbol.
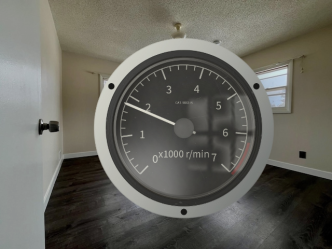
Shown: 1800 rpm
